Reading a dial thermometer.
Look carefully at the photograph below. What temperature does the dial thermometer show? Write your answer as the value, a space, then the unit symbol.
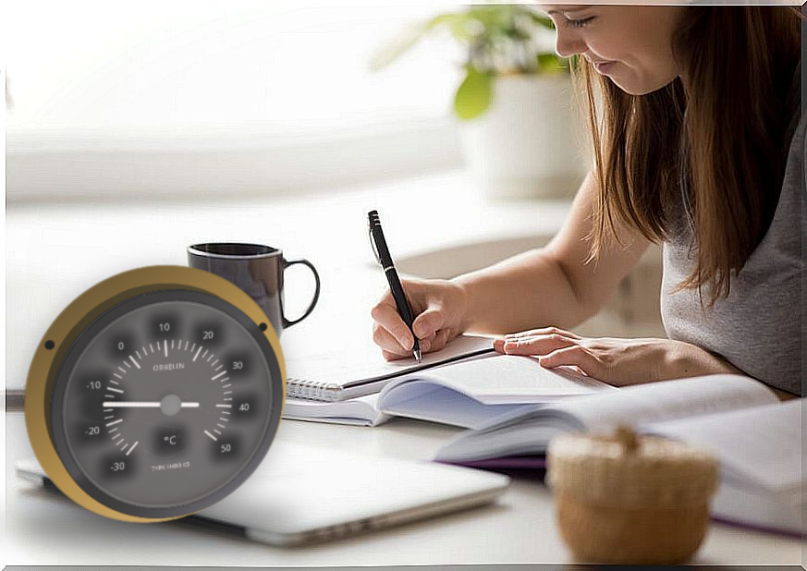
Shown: -14 °C
